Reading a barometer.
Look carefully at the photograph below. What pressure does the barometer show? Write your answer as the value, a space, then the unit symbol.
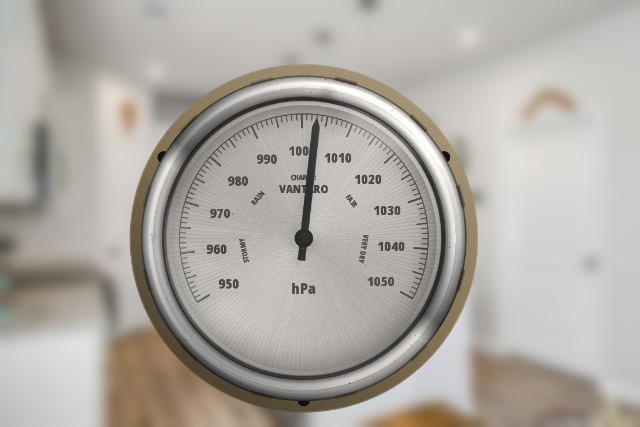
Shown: 1003 hPa
